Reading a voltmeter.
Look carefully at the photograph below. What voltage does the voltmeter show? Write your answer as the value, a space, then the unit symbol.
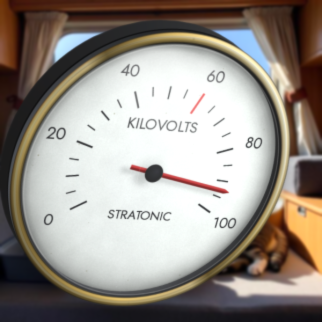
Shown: 92.5 kV
